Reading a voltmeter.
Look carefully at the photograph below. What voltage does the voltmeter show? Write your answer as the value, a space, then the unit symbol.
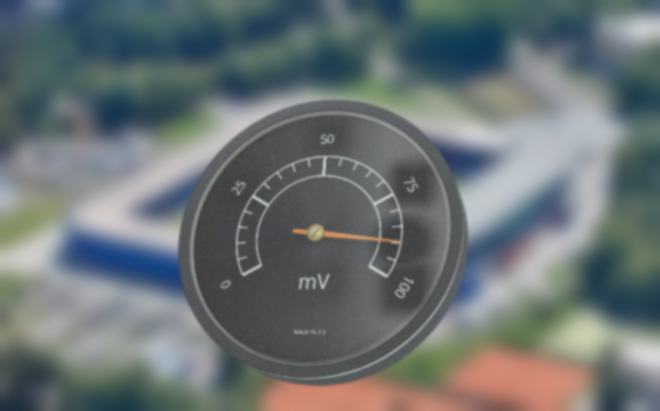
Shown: 90 mV
